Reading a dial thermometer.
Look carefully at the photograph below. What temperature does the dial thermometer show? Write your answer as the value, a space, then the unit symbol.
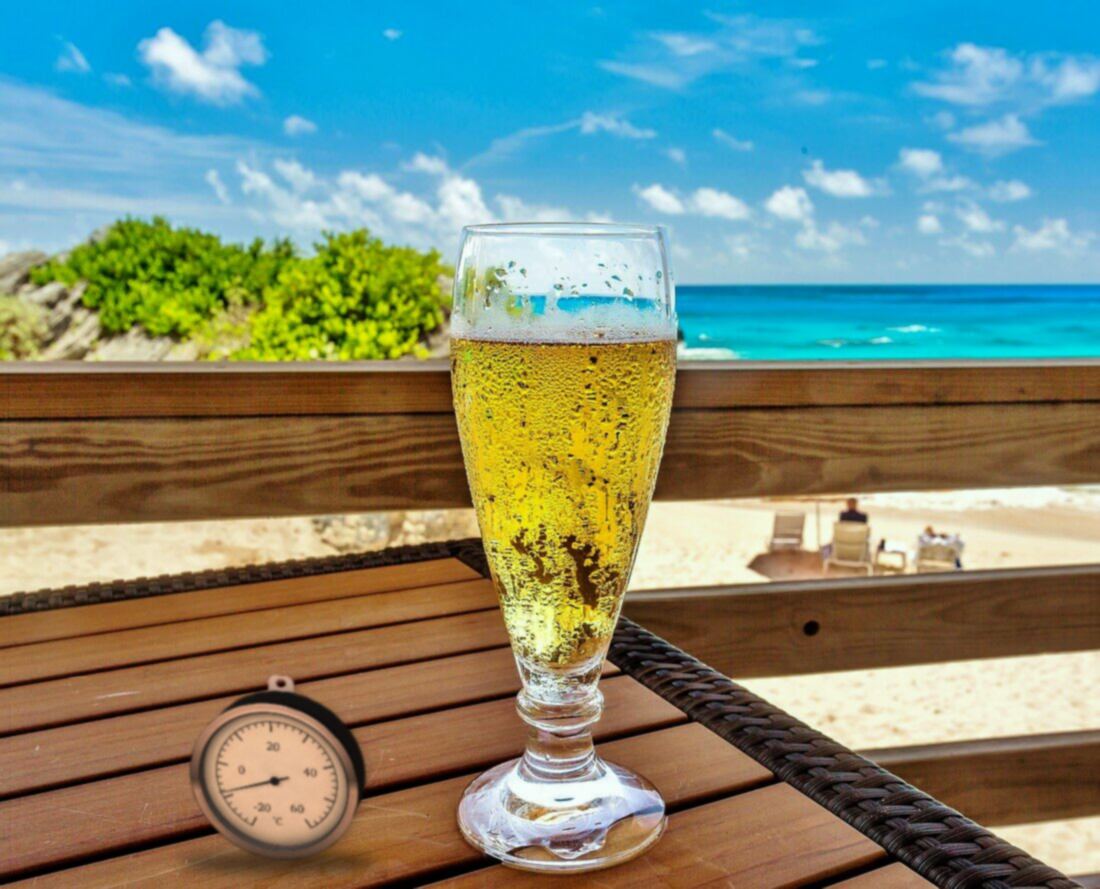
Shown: -8 °C
